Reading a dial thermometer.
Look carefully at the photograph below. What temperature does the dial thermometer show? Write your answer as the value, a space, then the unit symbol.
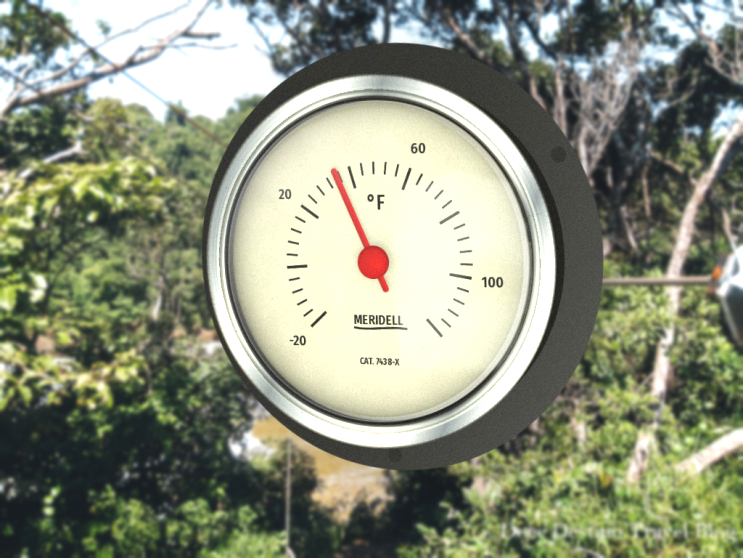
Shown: 36 °F
